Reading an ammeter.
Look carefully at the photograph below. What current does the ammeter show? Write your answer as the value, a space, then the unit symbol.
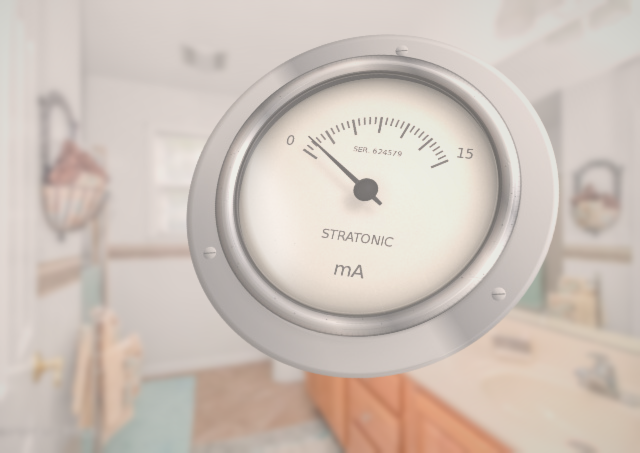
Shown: 1 mA
